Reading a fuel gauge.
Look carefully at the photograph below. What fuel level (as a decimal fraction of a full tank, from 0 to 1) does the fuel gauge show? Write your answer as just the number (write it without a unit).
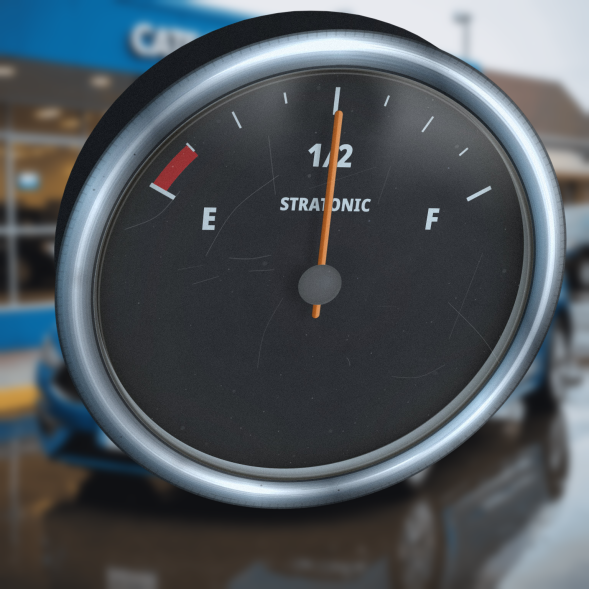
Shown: 0.5
